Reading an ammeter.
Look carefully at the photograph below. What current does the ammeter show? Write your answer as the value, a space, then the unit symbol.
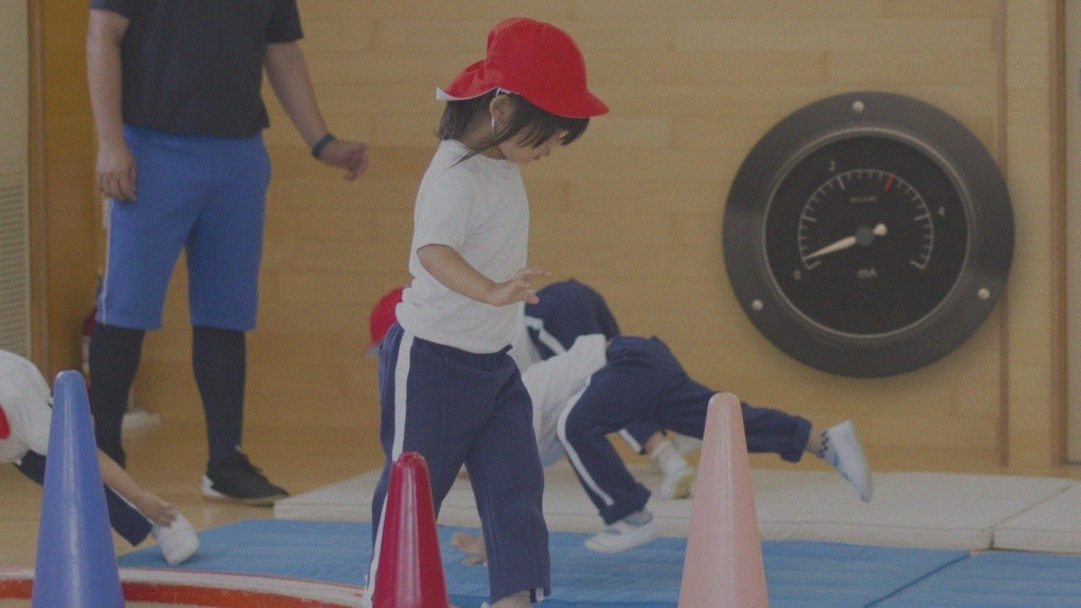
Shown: 0.2 mA
